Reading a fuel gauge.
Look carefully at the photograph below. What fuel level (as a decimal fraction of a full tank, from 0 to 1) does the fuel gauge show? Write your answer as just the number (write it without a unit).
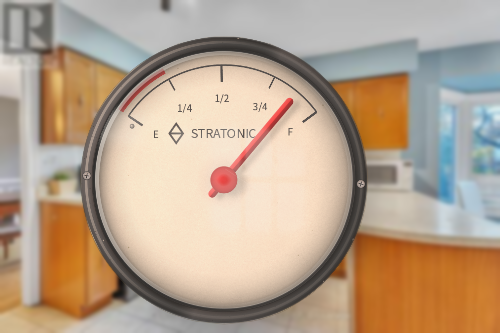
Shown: 0.875
